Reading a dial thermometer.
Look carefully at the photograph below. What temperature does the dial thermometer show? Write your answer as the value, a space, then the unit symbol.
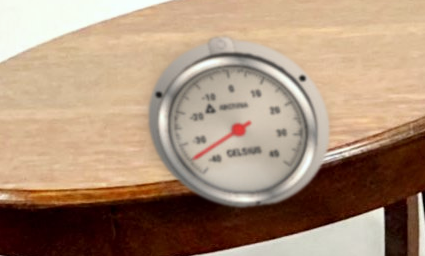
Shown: -35 °C
